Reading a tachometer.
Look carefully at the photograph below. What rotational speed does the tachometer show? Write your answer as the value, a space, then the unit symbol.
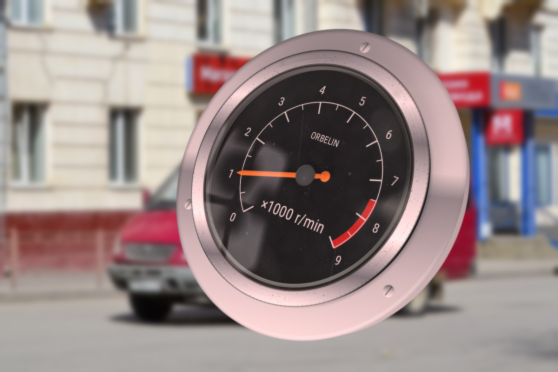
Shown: 1000 rpm
